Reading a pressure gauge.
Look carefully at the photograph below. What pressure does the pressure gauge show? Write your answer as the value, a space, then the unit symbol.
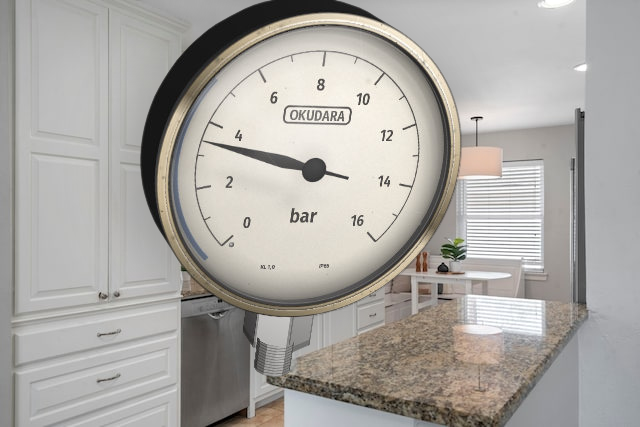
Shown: 3.5 bar
